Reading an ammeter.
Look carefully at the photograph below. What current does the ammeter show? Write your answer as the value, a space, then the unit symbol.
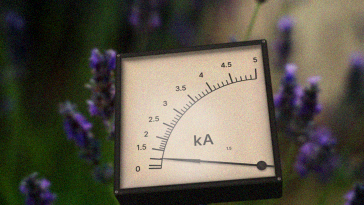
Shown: 1 kA
